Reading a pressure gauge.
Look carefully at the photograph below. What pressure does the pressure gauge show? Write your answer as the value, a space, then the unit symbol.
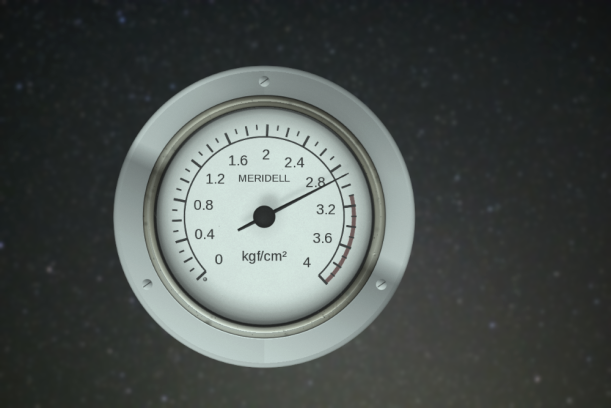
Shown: 2.9 kg/cm²
